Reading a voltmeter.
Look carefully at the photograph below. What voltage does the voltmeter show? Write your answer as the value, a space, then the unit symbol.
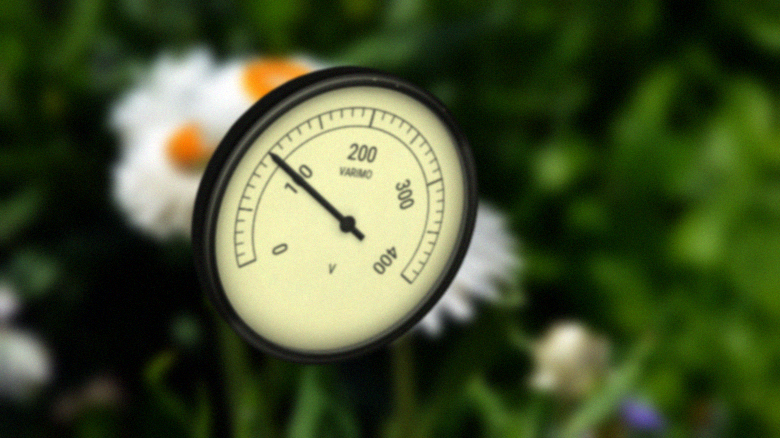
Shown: 100 V
